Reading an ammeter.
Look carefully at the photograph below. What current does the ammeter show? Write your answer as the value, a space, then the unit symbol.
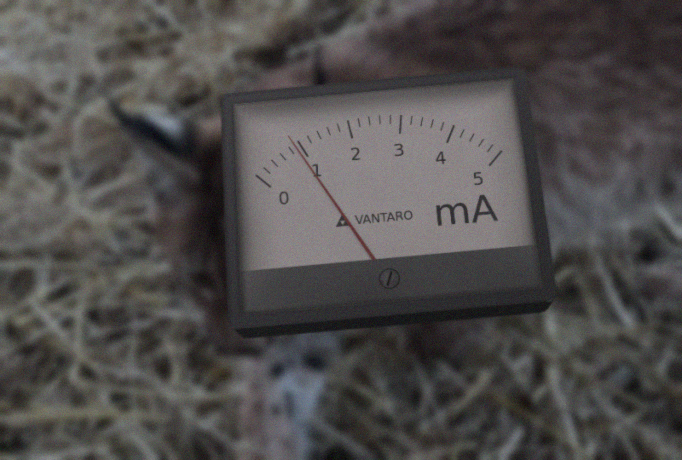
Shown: 0.9 mA
